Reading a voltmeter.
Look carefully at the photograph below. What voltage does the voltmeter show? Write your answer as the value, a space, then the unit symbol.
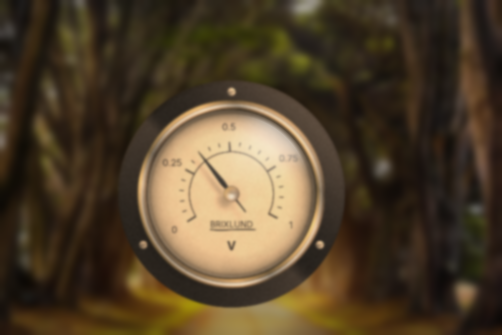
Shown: 0.35 V
